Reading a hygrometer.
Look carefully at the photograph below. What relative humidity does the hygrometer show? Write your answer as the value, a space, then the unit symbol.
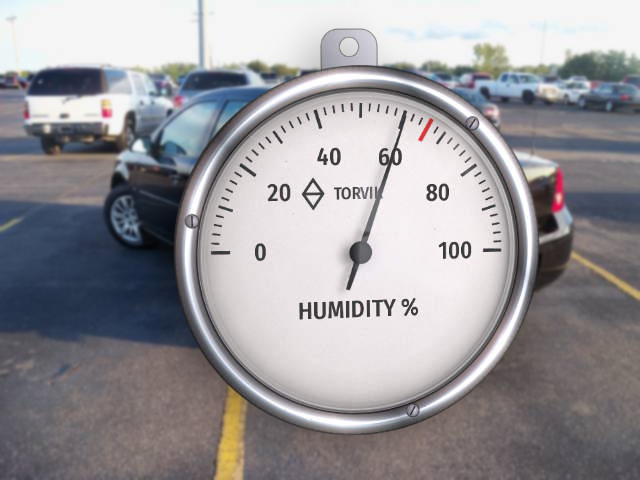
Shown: 60 %
